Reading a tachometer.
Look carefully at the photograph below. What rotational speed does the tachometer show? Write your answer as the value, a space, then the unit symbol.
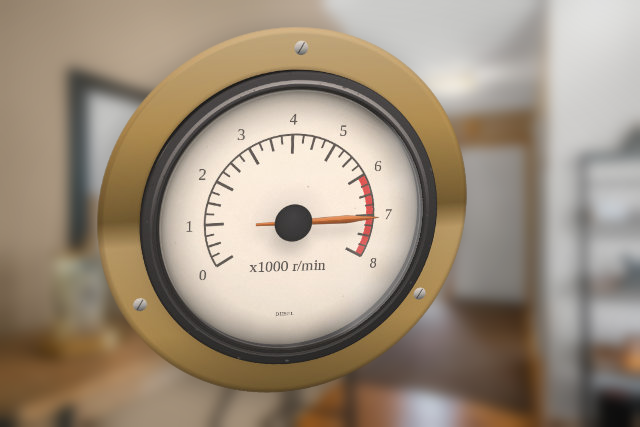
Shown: 7000 rpm
